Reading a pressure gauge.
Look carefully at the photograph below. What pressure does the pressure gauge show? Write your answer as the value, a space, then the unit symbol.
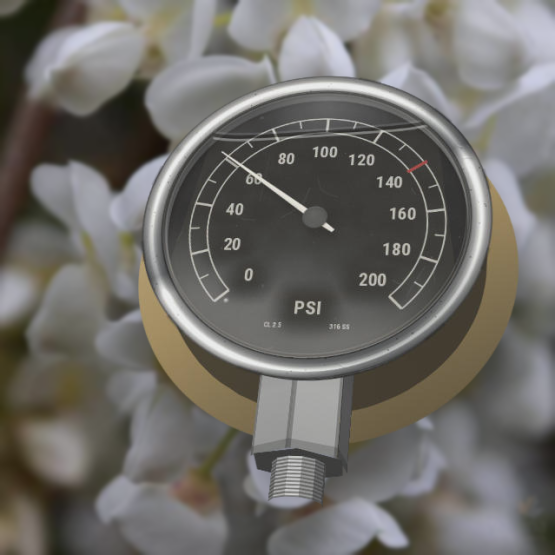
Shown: 60 psi
